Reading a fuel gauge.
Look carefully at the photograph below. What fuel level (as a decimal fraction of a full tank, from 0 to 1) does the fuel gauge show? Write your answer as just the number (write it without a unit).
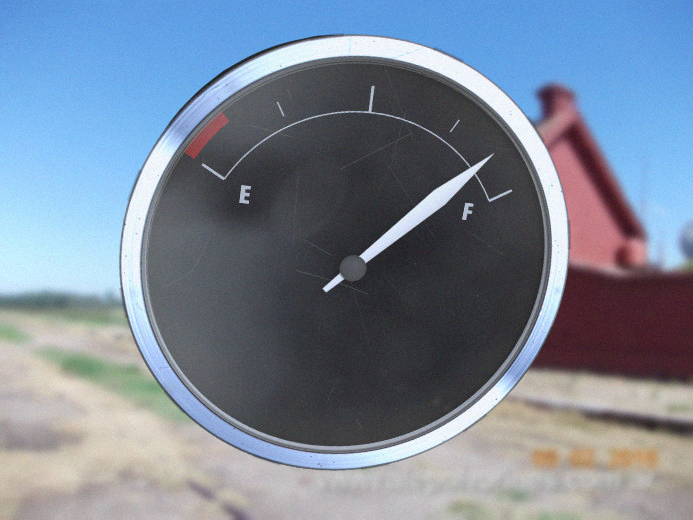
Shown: 0.875
